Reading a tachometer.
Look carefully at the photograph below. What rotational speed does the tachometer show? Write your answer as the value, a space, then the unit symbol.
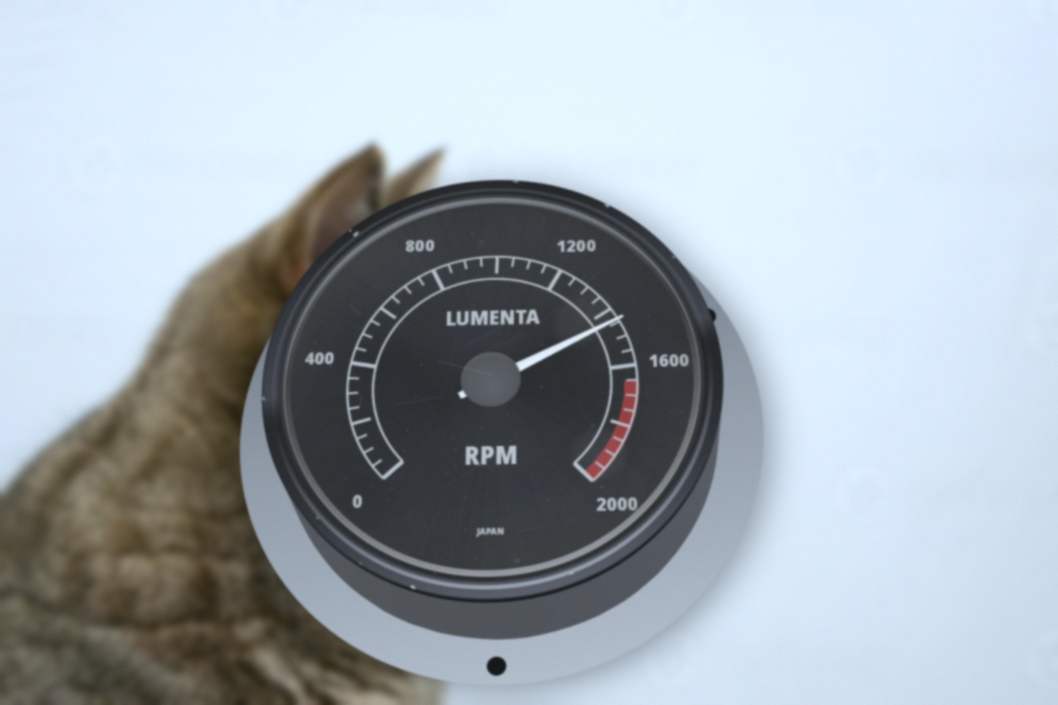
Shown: 1450 rpm
